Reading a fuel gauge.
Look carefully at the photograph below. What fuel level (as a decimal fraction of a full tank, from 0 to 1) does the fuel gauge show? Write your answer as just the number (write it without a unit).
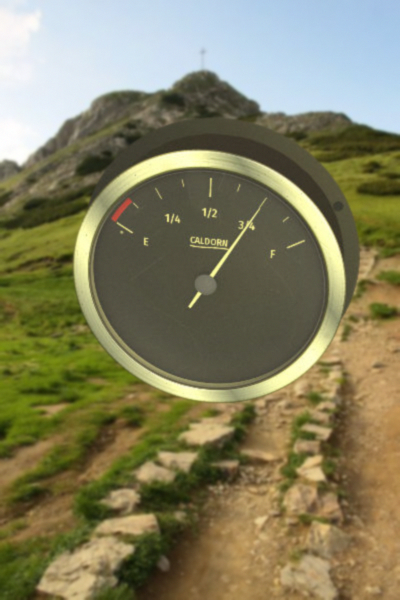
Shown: 0.75
